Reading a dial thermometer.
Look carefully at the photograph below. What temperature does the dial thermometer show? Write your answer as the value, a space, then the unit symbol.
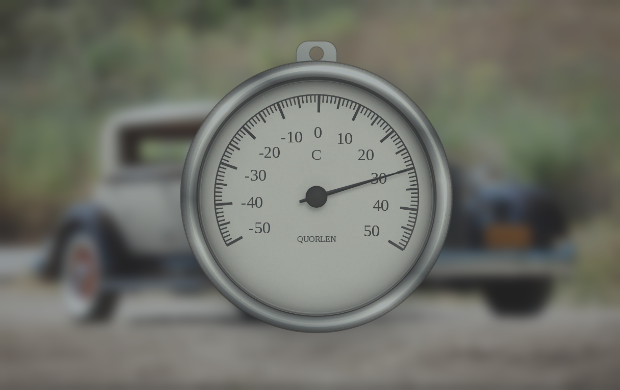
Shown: 30 °C
